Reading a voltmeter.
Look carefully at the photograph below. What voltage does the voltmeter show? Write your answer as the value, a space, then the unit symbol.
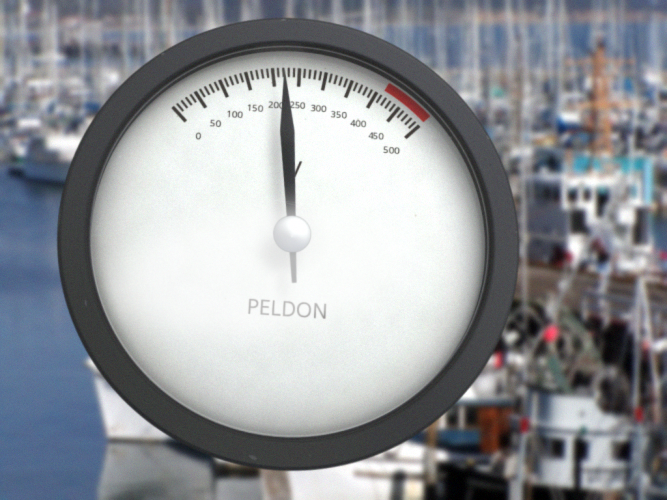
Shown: 220 V
